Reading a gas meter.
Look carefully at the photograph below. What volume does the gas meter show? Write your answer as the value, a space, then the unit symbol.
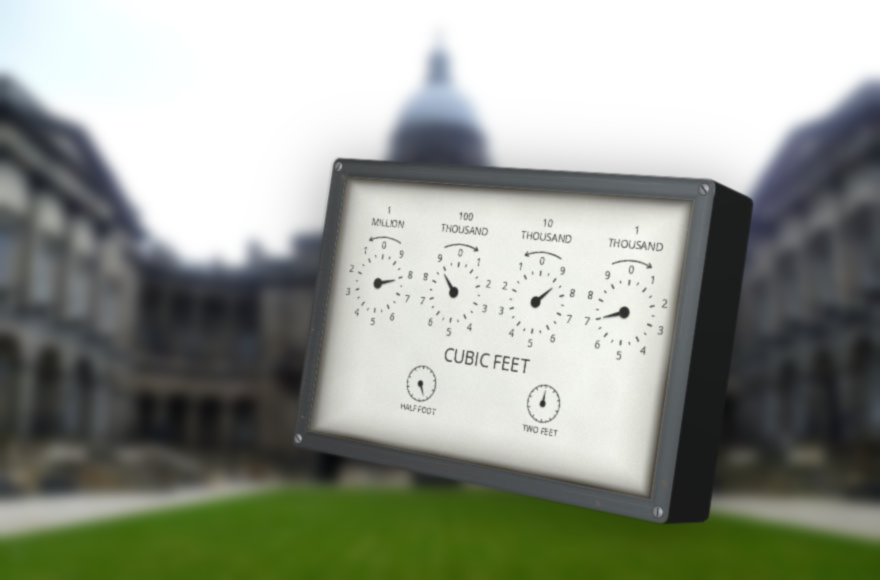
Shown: 788700 ft³
